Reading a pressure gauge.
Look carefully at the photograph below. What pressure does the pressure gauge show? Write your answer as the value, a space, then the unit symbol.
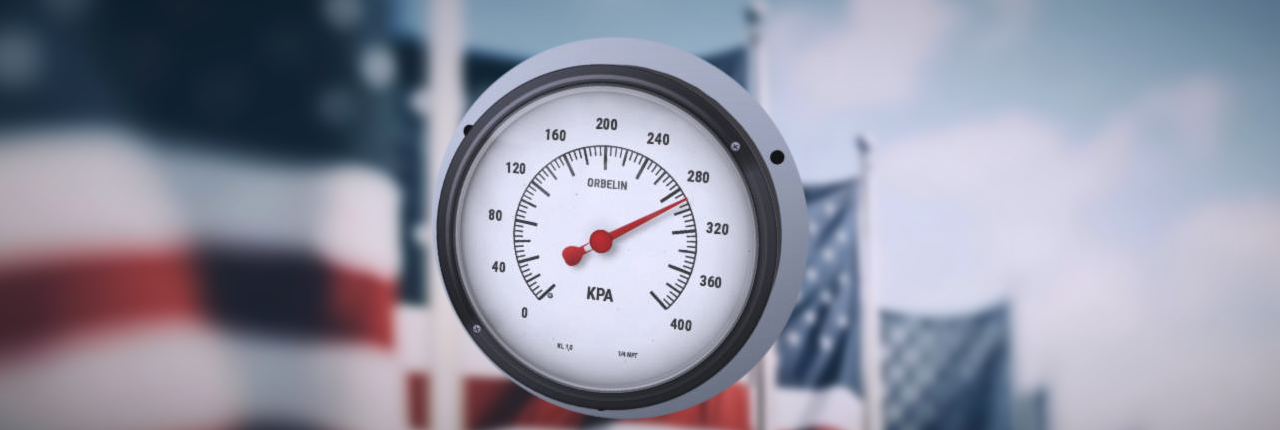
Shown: 290 kPa
